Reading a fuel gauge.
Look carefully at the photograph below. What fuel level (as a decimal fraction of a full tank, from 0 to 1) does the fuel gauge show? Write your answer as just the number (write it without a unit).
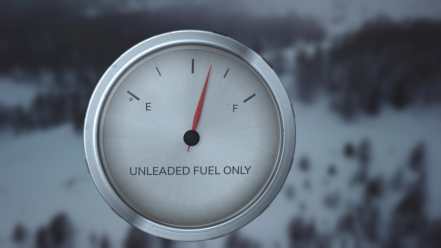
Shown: 0.625
